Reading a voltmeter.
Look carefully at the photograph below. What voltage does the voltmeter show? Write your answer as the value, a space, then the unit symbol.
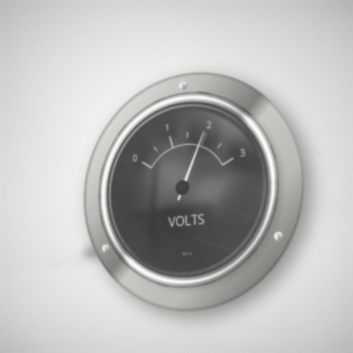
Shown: 2 V
